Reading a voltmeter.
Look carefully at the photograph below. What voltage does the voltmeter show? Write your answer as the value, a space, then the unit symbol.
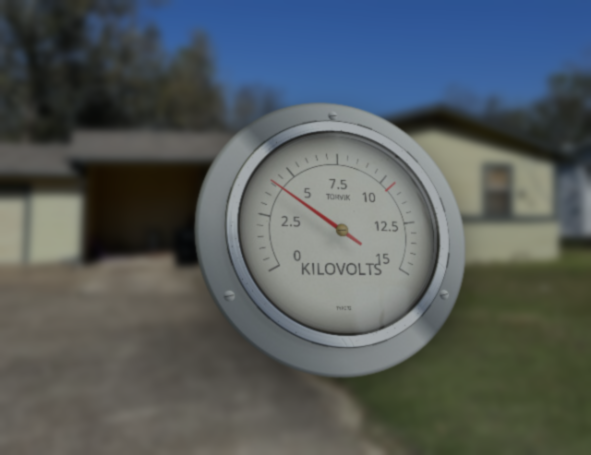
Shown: 4 kV
